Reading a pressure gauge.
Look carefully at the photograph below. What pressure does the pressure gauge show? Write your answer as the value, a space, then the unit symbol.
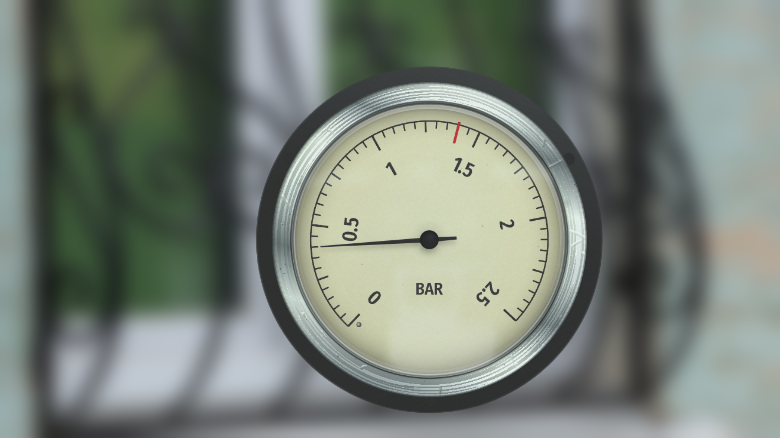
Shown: 0.4 bar
